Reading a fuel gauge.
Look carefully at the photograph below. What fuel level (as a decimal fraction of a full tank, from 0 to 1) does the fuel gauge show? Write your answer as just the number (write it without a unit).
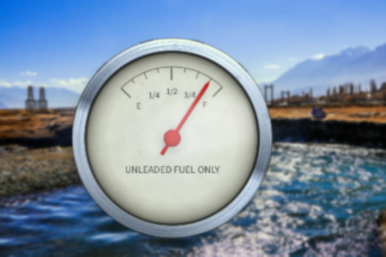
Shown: 0.875
